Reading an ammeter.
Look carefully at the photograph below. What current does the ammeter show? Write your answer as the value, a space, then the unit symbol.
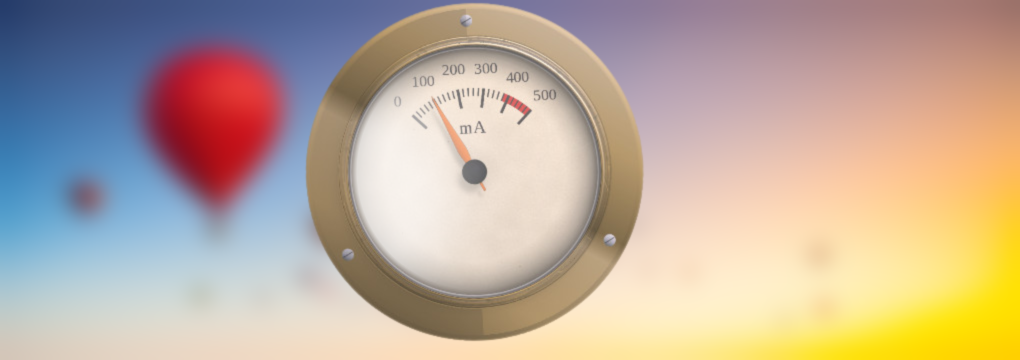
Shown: 100 mA
